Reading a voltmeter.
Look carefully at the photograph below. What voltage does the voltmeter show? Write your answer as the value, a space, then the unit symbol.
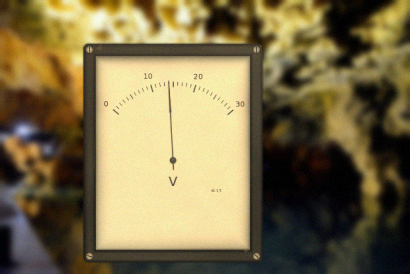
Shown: 14 V
